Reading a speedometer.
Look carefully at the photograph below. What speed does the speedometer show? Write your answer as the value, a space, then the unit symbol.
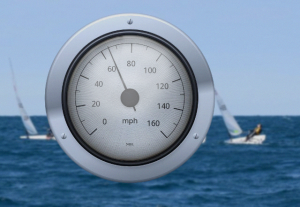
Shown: 65 mph
